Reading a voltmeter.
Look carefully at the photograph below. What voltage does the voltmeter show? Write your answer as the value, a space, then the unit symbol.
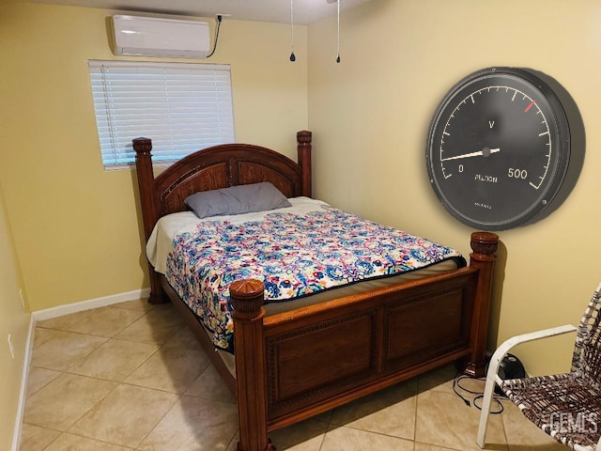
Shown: 40 V
